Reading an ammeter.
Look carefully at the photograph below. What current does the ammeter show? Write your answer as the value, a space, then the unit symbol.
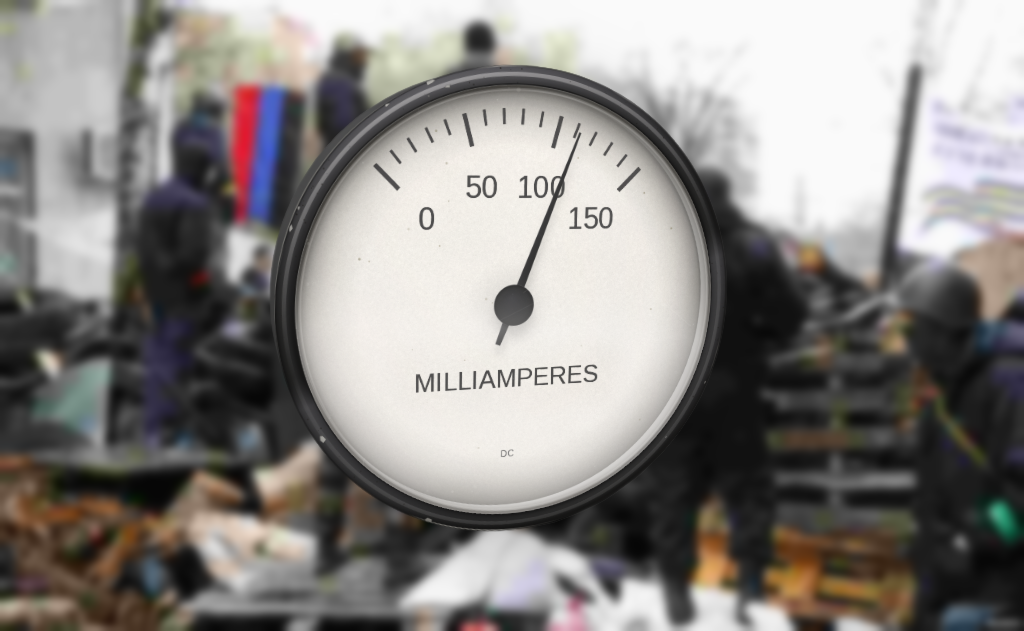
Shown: 110 mA
